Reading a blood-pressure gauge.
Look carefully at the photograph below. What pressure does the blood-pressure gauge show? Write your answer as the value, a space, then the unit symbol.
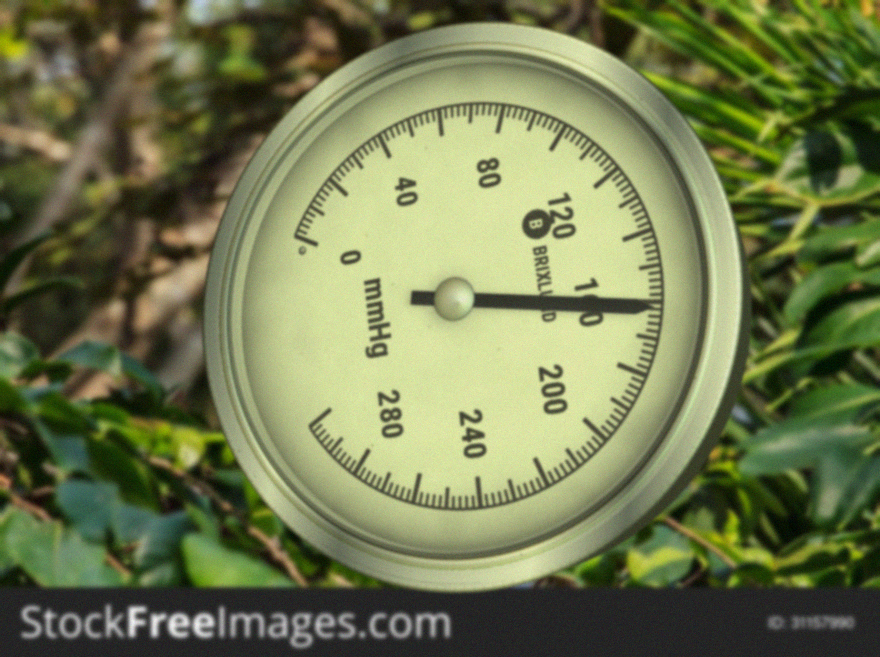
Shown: 162 mmHg
